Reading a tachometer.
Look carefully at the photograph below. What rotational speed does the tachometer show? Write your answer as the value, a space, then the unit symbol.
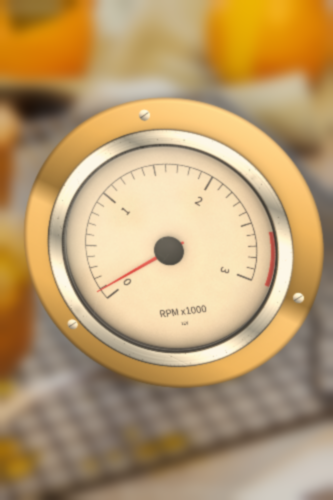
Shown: 100 rpm
